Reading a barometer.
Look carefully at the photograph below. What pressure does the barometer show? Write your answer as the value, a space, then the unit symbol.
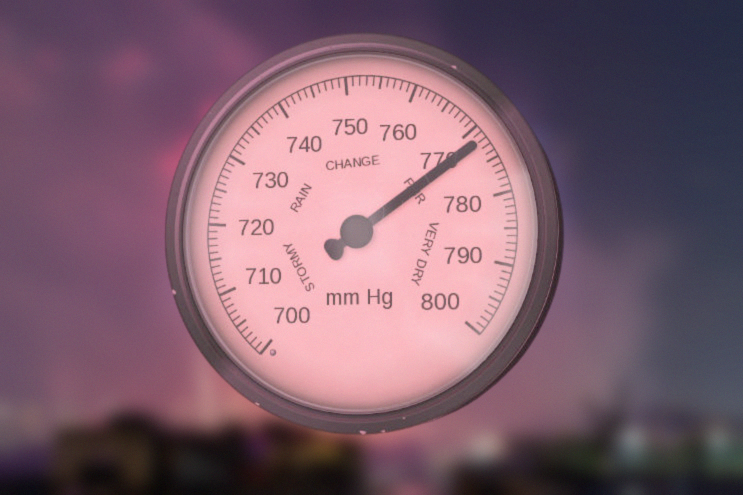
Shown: 772 mmHg
